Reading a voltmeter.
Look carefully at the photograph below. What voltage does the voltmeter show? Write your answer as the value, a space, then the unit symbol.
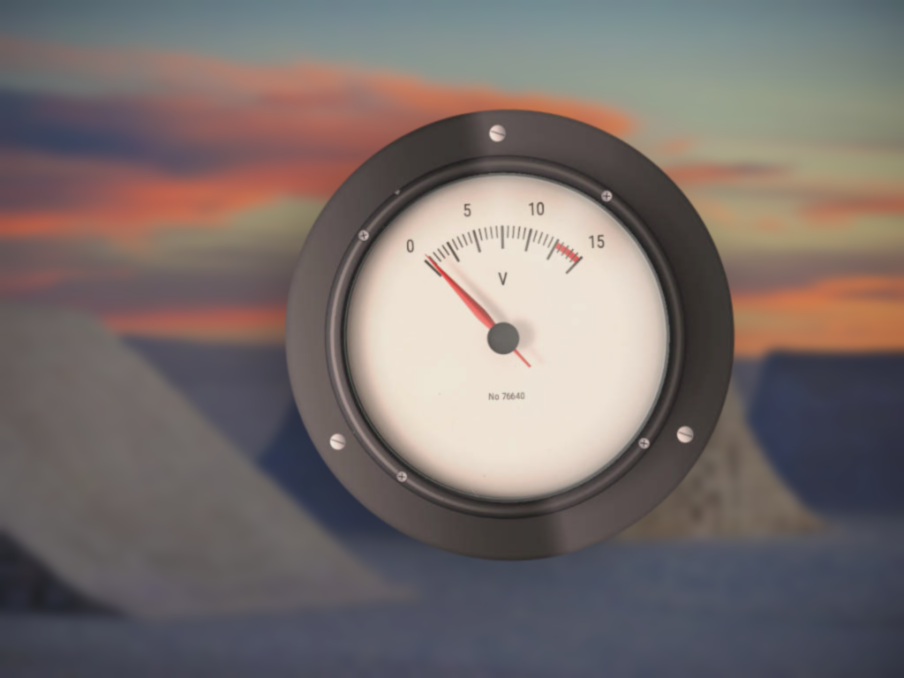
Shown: 0.5 V
